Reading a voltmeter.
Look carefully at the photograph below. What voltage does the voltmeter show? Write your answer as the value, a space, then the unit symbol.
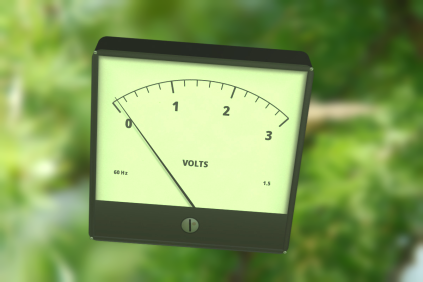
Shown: 0.1 V
